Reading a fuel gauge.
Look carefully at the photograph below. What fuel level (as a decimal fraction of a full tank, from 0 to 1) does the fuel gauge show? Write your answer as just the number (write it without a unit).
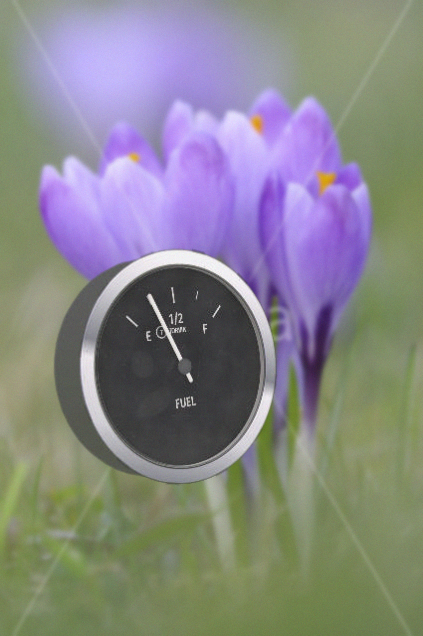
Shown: 0.25
